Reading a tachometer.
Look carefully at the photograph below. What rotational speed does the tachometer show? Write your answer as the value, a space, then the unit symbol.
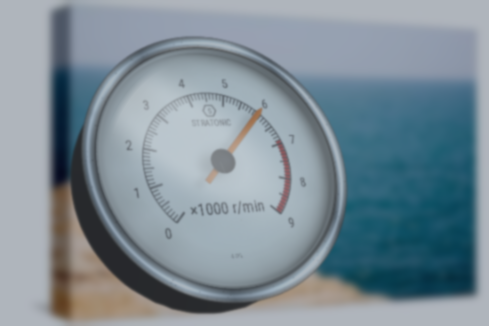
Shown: 6000 rpm
